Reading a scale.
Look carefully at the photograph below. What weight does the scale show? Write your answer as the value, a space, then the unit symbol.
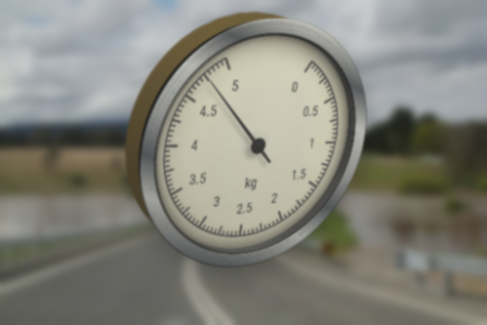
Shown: 4.75 kg
